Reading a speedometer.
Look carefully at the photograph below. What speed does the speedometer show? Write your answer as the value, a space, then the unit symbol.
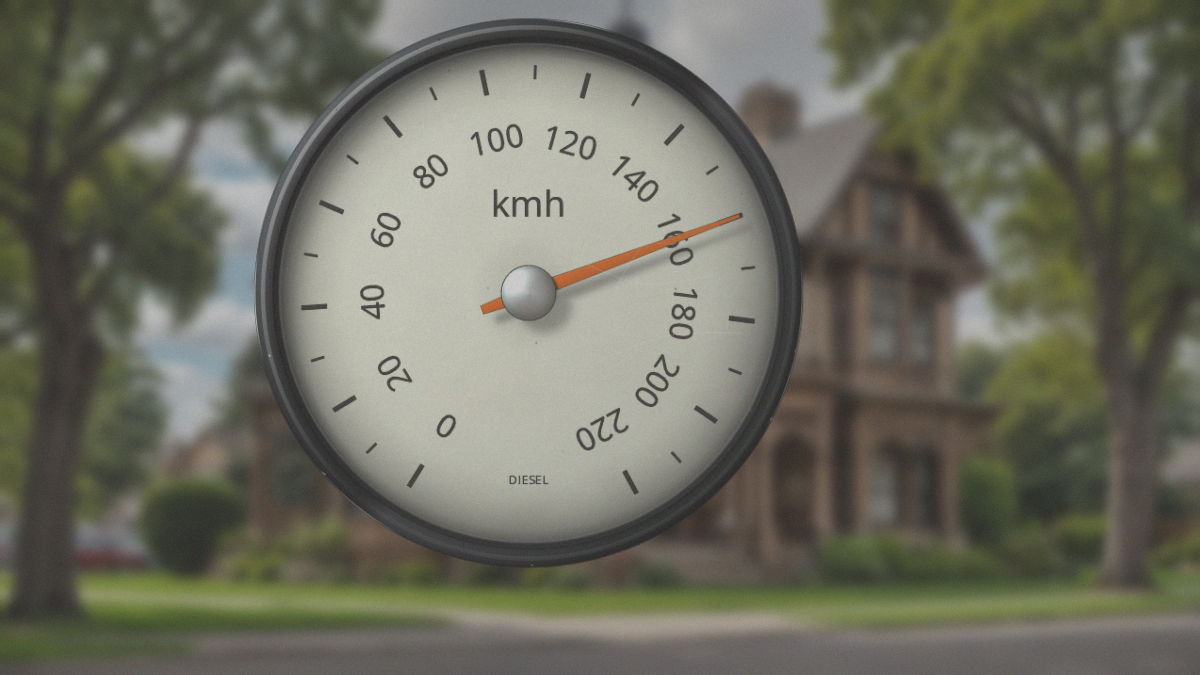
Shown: 160 km/h
